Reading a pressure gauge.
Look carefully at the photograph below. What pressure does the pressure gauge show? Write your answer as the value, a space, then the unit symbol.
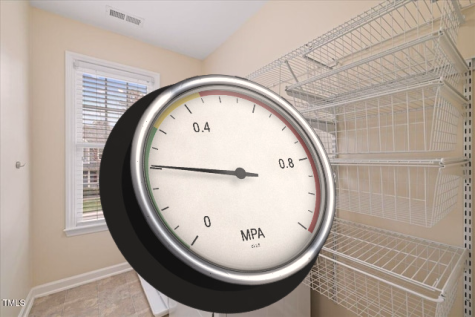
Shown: 0.2 MPa
